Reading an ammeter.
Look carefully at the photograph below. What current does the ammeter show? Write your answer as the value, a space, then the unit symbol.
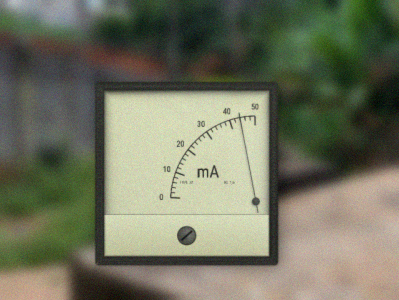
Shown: 44 mA
